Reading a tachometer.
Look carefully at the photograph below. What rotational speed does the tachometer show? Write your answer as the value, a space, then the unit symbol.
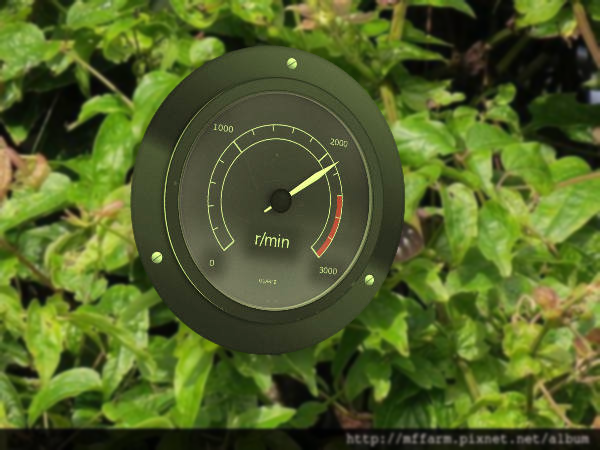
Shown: 2100 rpm
